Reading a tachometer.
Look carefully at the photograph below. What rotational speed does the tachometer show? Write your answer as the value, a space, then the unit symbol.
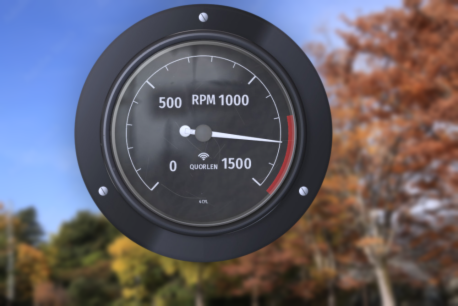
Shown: 1300 rpm
